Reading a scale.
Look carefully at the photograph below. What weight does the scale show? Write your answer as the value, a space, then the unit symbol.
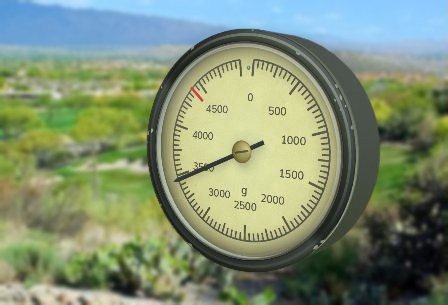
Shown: 3450 g
